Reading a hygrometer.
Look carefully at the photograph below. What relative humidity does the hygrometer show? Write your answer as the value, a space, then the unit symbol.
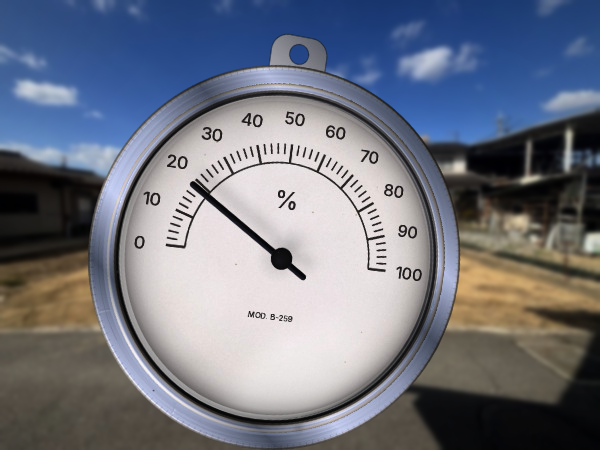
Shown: 18 %
